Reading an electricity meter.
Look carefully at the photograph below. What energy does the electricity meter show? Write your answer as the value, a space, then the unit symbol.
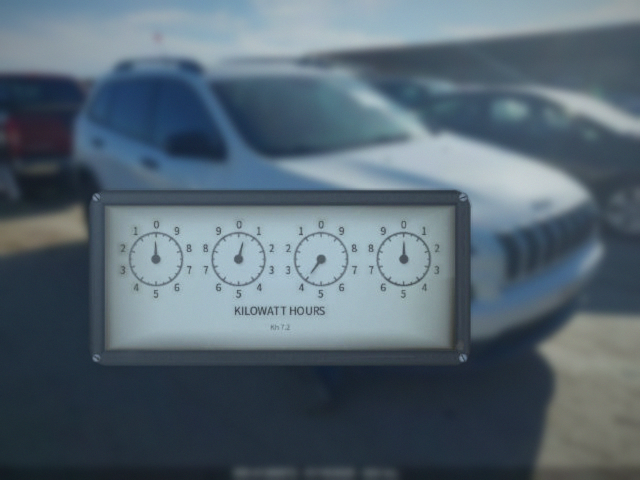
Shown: 40 kWh
